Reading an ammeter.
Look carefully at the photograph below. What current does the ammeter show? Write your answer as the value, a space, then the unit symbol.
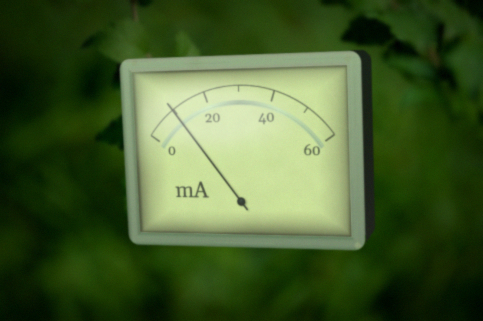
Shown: 10 mA
